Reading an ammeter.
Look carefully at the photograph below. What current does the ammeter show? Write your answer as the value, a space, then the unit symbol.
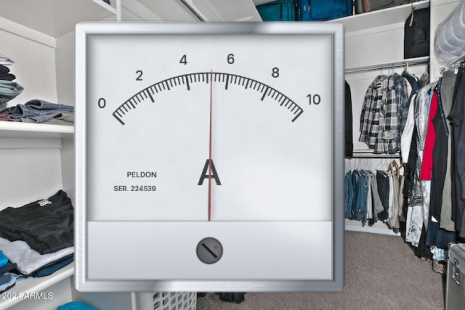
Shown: 5.2 A
